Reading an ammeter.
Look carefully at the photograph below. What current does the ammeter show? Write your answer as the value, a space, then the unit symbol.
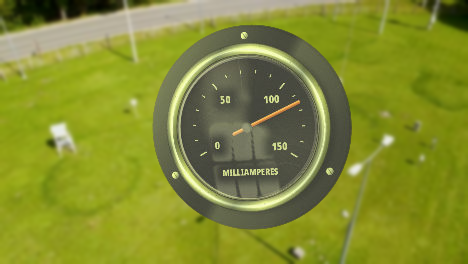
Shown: 115 mA
